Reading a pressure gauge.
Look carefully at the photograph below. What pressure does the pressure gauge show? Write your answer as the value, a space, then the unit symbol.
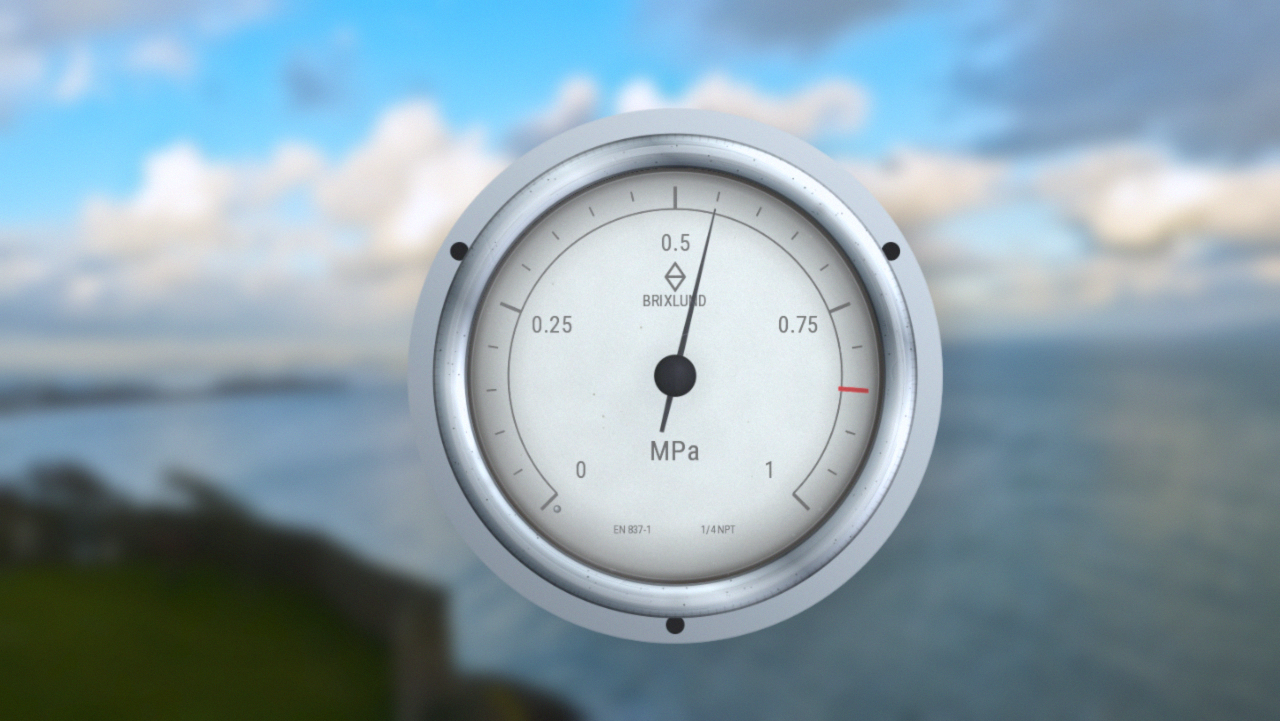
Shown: 0.55 MPa
